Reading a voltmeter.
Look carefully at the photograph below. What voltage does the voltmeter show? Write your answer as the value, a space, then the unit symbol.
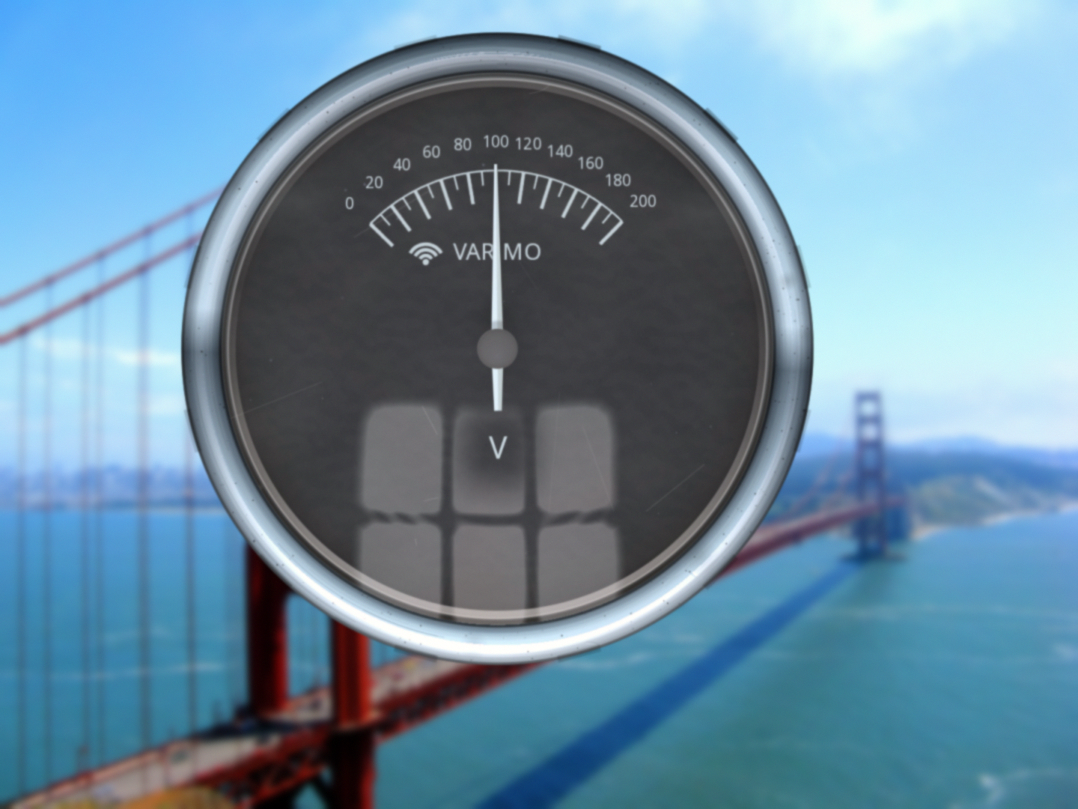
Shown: 100 V
